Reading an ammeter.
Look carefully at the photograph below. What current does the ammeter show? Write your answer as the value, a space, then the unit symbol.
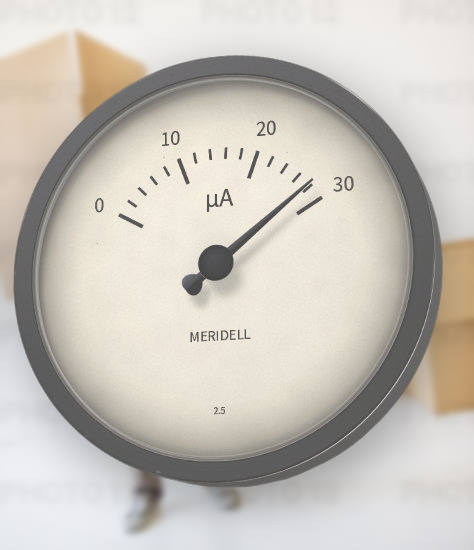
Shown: 28 µA
